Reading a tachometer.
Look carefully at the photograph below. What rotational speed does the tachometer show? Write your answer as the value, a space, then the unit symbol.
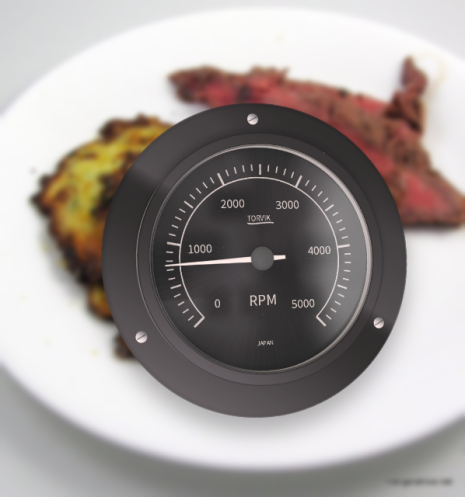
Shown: 750 rpm
